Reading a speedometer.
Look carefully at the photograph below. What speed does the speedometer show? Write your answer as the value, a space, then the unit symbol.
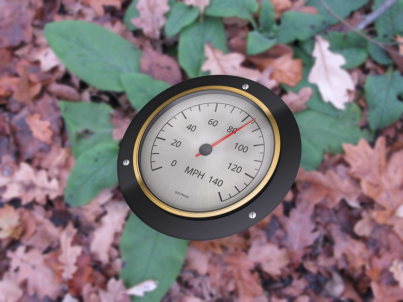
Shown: 85 mph
